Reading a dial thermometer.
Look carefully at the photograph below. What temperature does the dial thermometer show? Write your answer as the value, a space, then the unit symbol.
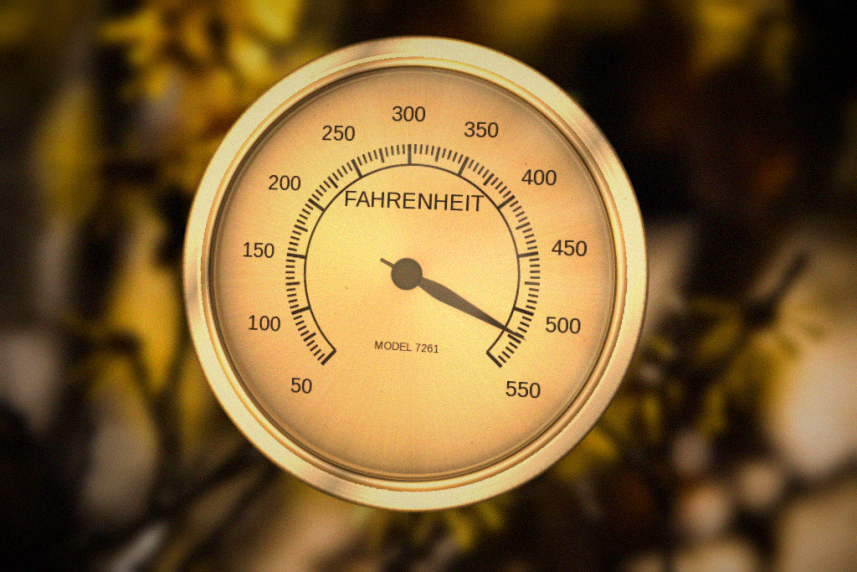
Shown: 520 °F
